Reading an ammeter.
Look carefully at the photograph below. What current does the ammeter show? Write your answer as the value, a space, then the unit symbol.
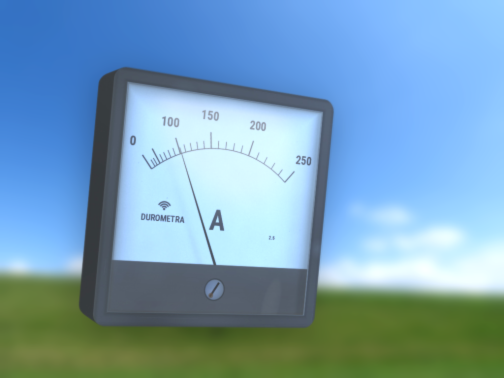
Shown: 100 A
